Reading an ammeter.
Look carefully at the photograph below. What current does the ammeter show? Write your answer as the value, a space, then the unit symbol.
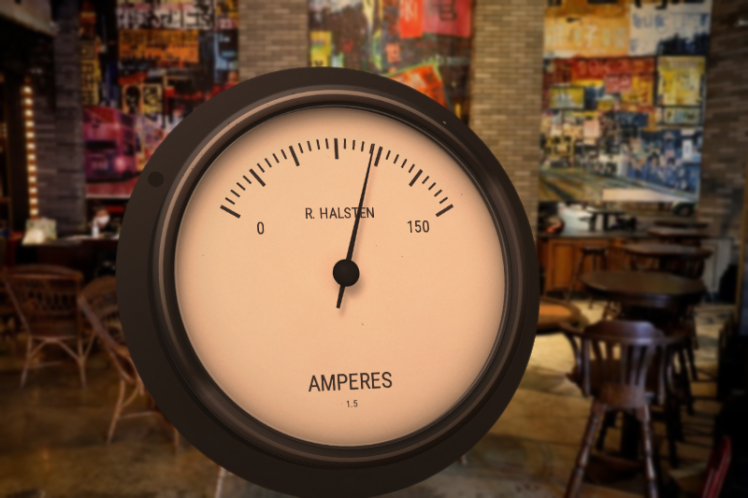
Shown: 95 A
